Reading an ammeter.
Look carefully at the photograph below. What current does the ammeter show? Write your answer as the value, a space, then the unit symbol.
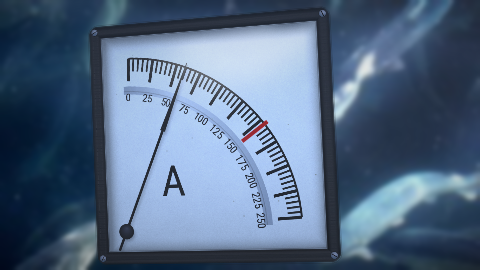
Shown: 60 A
